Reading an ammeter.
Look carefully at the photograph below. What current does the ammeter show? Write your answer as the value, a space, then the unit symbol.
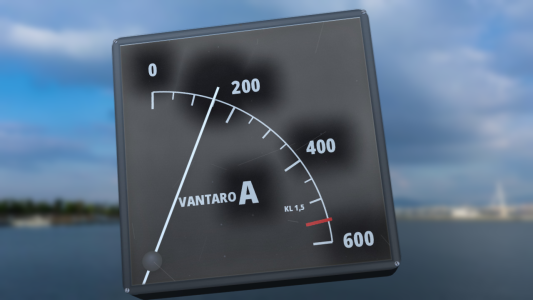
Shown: 150 A
